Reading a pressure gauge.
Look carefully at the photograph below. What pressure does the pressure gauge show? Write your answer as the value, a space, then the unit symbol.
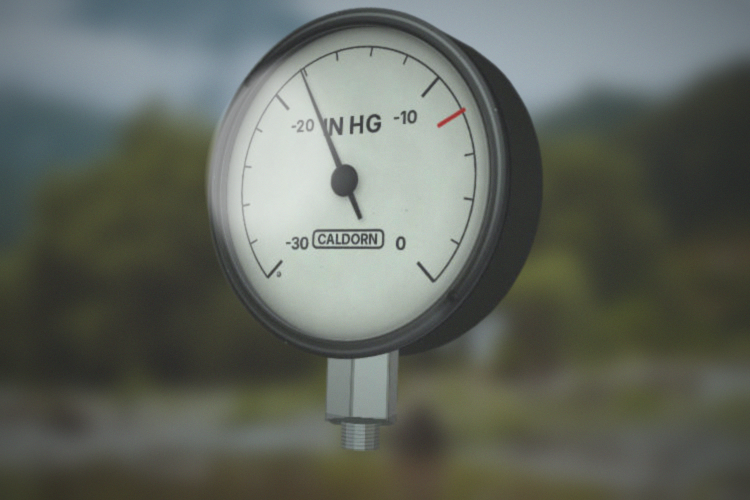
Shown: -18 inHg
